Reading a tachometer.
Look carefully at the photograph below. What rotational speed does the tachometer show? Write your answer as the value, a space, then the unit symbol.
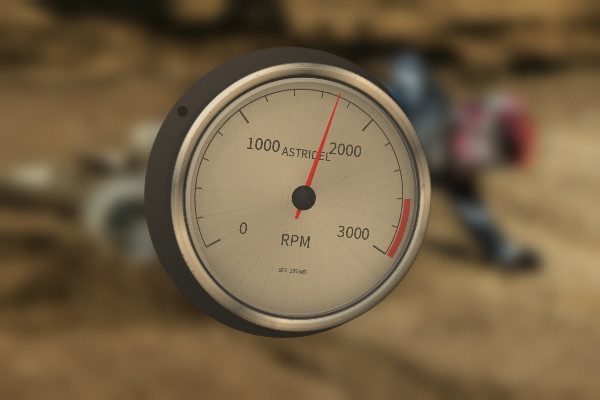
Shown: 1700 rpm
